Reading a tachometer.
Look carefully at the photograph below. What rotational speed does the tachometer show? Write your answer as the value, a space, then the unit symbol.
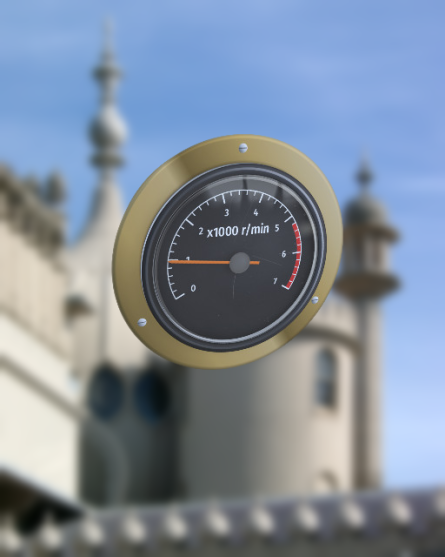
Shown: 1000 rpm
